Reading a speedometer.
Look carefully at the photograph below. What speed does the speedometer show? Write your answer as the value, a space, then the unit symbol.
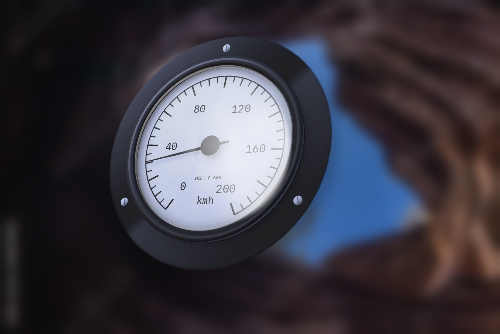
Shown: 30 km/h
